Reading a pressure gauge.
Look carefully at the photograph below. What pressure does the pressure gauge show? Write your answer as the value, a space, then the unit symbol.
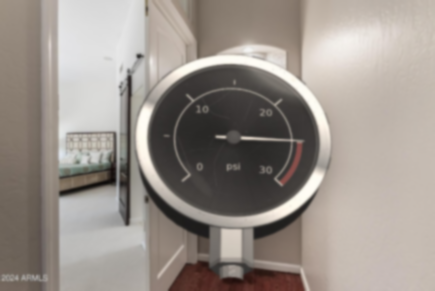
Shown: 25 psi
